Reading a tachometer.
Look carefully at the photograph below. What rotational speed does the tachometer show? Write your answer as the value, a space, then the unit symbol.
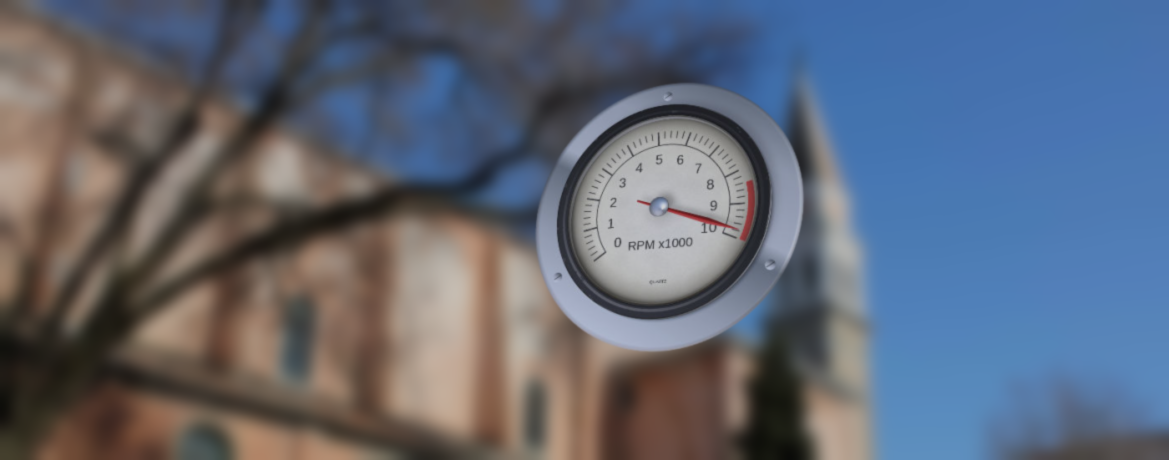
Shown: 9800 rpm
